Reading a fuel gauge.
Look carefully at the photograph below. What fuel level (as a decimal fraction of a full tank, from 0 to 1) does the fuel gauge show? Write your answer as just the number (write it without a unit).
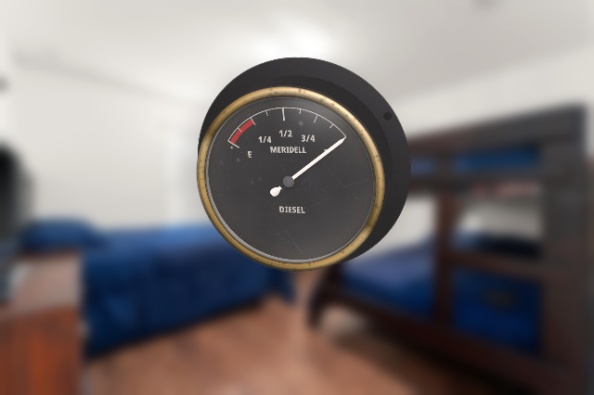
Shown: 1
